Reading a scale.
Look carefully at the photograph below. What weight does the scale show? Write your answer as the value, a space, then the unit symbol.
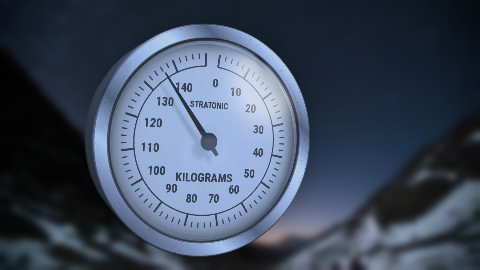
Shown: 136 kg
